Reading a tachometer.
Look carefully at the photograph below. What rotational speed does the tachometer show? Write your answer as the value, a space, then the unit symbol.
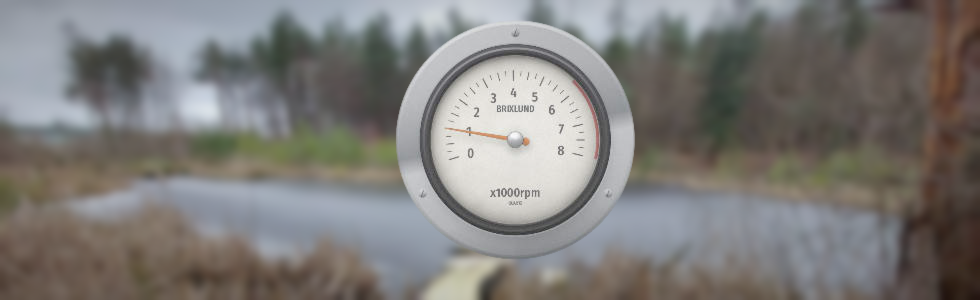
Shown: 1000 rpm
